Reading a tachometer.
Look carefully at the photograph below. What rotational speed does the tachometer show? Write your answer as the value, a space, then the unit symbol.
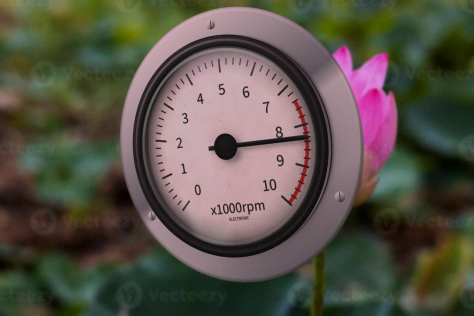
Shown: 8300 rpm
